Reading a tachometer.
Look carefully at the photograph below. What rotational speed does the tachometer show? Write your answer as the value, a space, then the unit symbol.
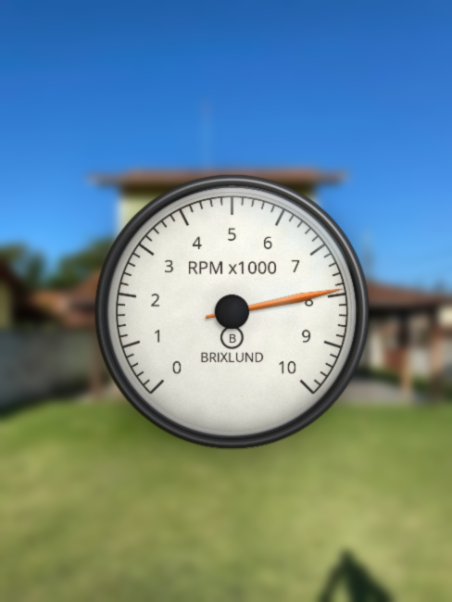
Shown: 7900 rpm
